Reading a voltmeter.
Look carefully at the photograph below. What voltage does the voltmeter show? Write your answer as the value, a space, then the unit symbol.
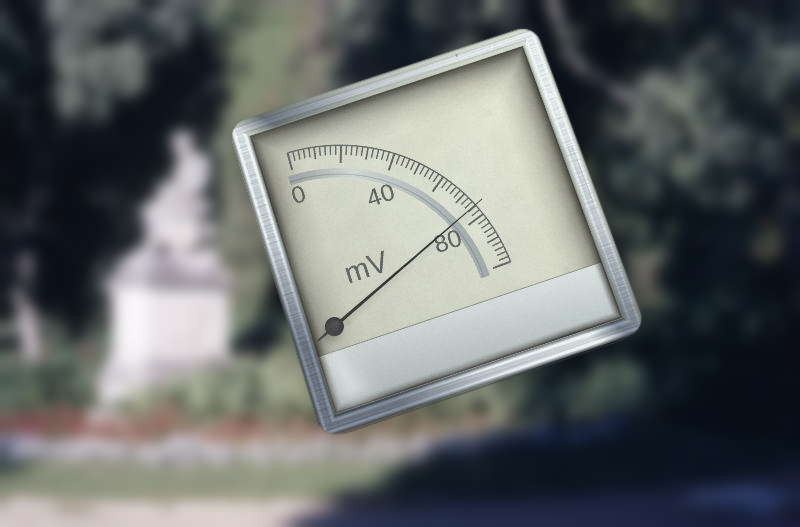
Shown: 76 mV
